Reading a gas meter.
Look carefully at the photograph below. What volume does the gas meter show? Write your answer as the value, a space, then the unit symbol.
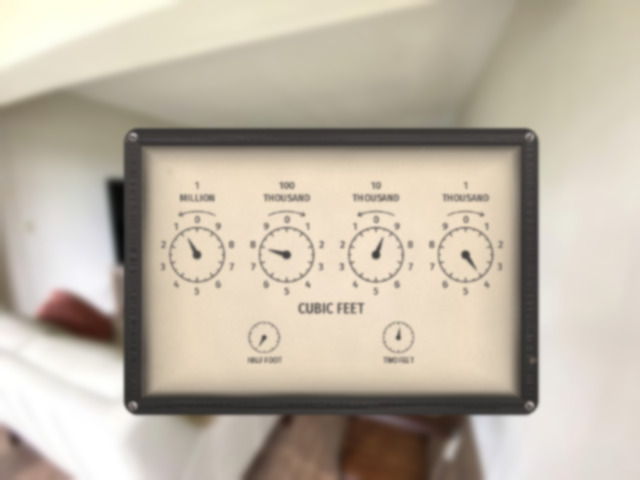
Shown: 79400 ft³
